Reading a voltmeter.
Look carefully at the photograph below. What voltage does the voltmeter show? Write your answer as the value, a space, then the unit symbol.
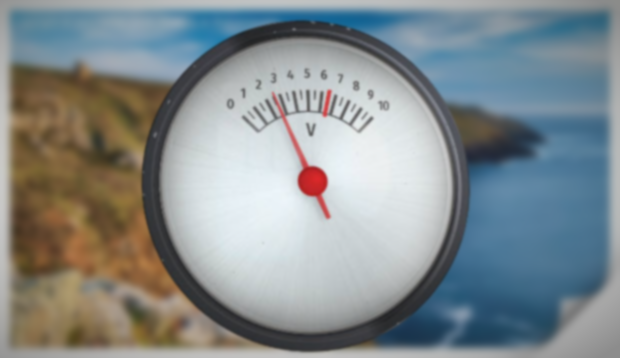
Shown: 2.5 V
